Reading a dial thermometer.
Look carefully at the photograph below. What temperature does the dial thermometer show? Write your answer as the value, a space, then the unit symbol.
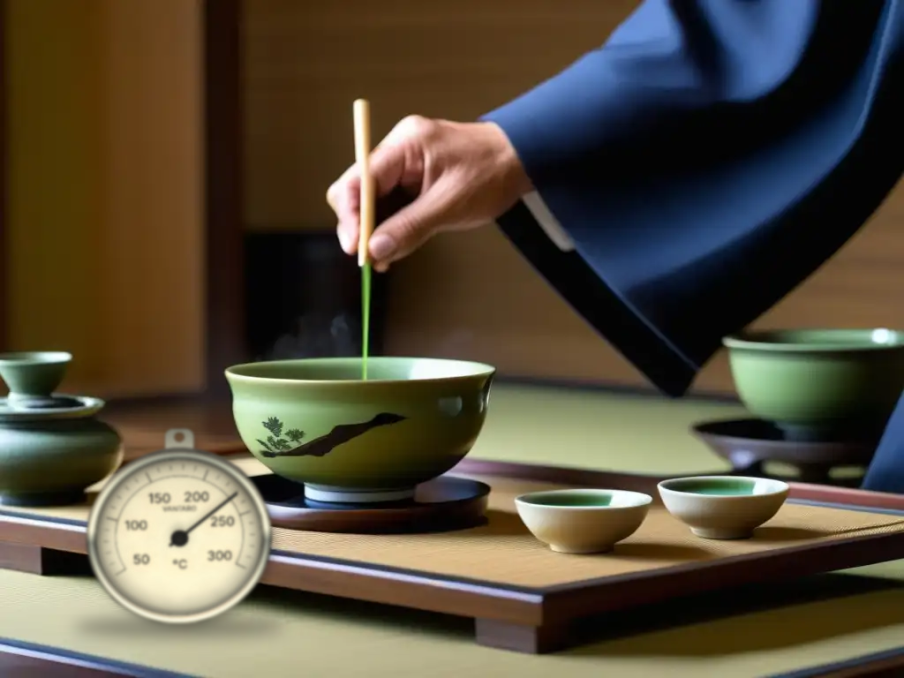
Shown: 230 °C
